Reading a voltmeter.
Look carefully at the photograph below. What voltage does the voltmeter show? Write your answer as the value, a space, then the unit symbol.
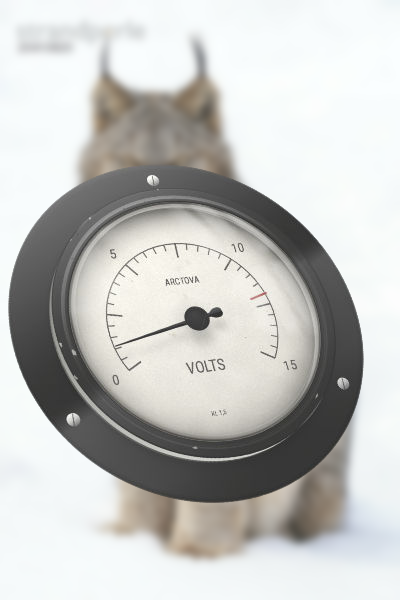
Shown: 1 V
